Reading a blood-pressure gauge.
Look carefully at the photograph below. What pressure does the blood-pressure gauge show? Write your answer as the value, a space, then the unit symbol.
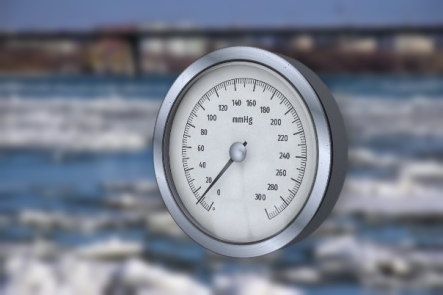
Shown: 10 mmHg
